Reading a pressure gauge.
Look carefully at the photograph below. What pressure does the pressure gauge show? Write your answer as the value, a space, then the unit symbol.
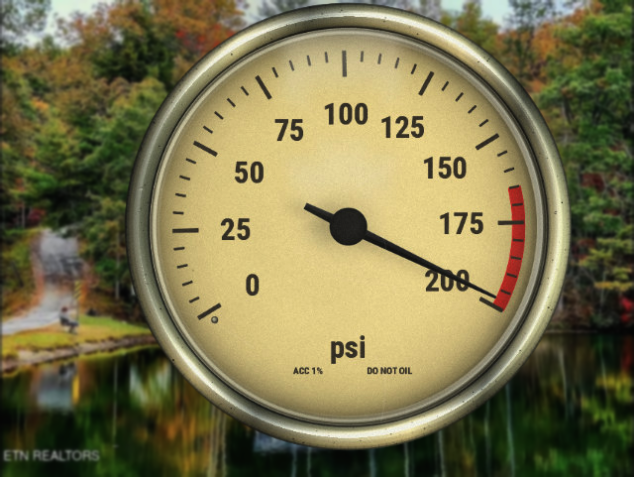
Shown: 197.5 psi
